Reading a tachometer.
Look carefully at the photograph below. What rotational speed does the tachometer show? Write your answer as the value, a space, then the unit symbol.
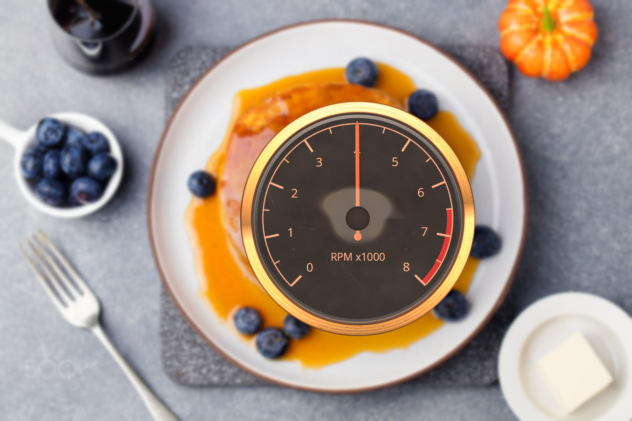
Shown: 4000 rpm
